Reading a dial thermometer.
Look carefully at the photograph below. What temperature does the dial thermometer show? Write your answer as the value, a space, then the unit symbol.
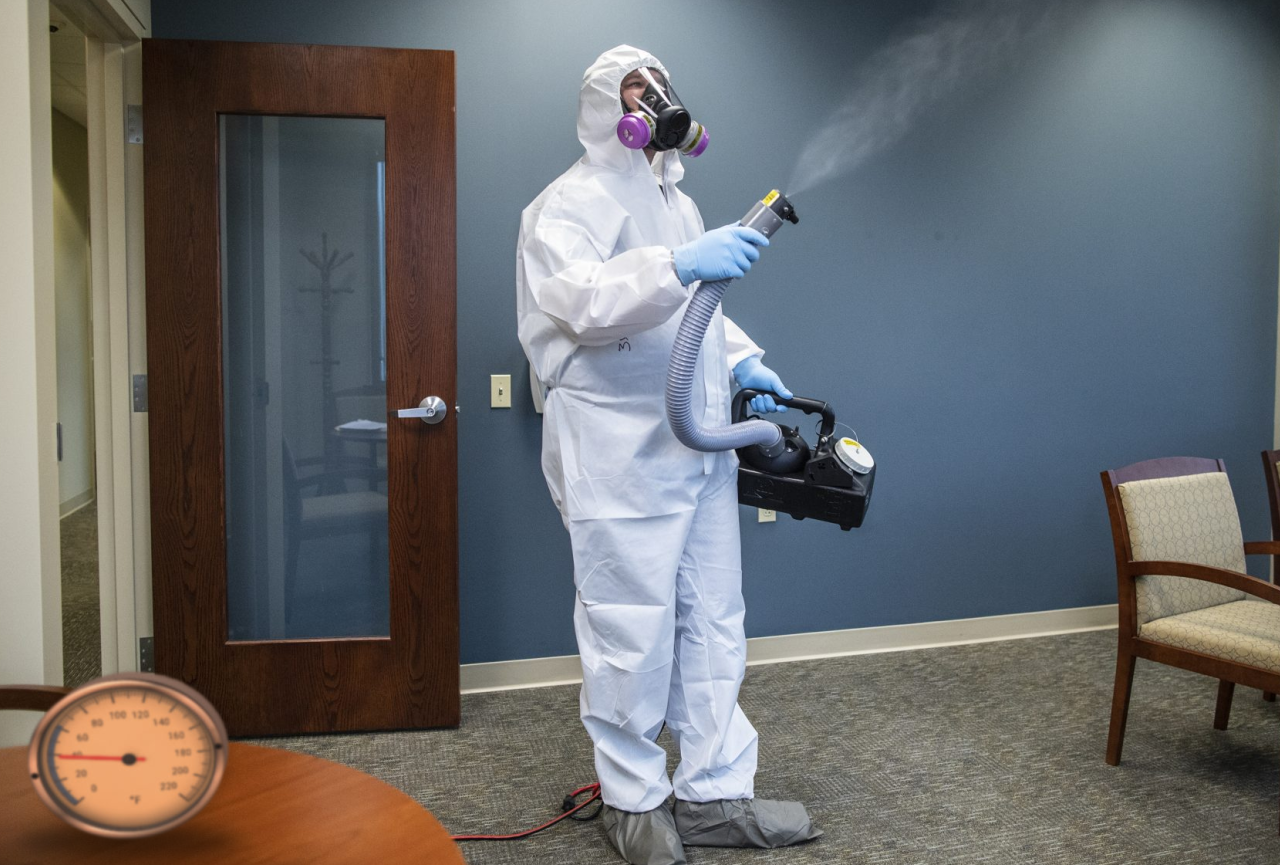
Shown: 40 °F
